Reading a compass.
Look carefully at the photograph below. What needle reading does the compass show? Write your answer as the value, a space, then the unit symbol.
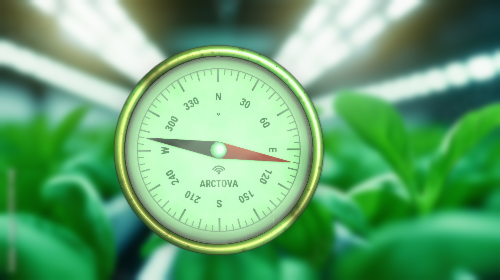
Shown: 100 °
